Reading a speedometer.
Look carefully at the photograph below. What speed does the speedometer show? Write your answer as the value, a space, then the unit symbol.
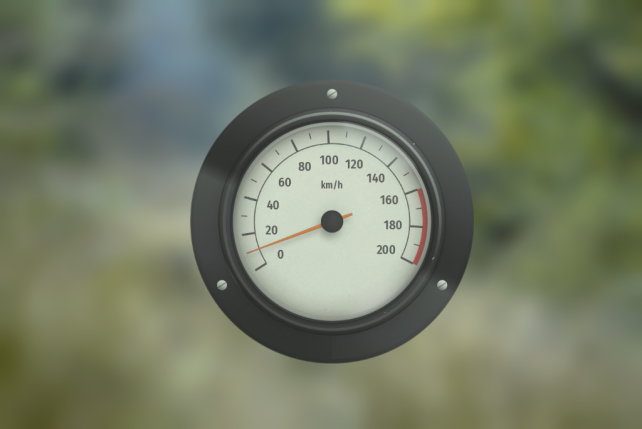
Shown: 10 km/h
